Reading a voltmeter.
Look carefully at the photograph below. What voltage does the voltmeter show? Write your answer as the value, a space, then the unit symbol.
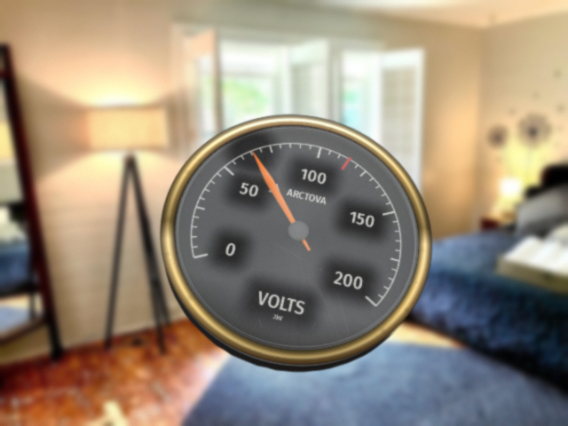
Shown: 65 V
